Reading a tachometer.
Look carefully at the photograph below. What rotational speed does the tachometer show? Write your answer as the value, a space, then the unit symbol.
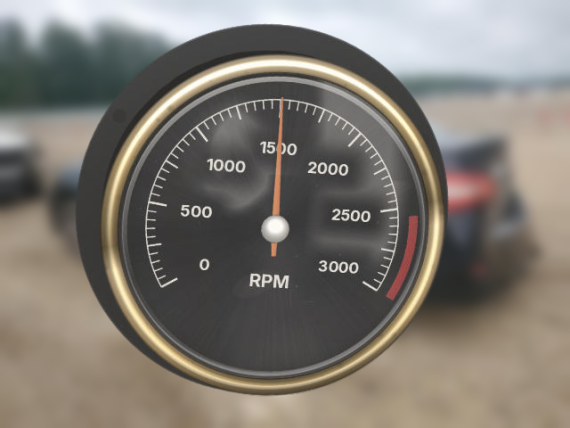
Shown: 1500 rpm
